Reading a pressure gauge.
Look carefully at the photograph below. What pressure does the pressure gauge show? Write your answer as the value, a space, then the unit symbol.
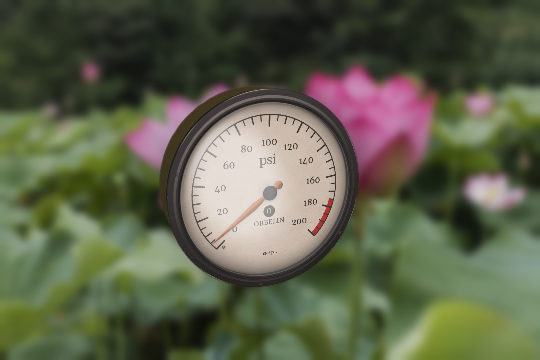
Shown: 5 psi
